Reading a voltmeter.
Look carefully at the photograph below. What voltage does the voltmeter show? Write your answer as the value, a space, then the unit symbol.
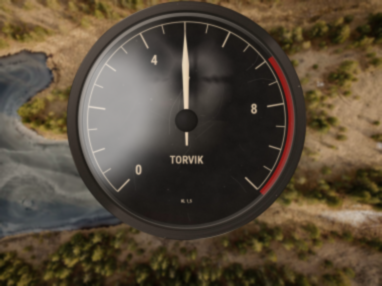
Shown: 5 V
